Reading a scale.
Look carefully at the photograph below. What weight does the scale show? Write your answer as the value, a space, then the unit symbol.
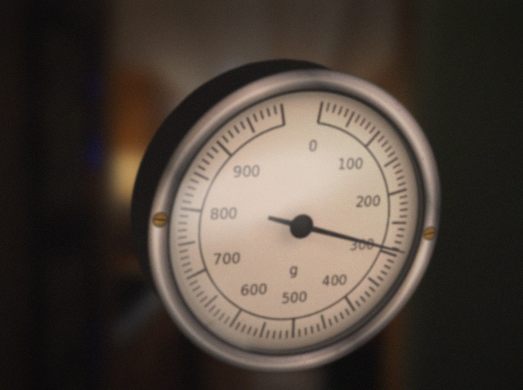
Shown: 290 g
